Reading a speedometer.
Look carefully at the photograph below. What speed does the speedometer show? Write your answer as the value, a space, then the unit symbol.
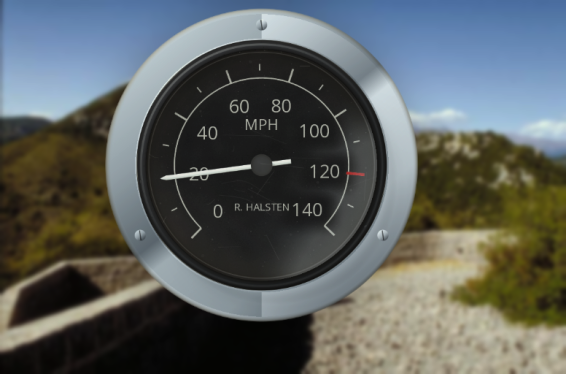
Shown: 20 mph
